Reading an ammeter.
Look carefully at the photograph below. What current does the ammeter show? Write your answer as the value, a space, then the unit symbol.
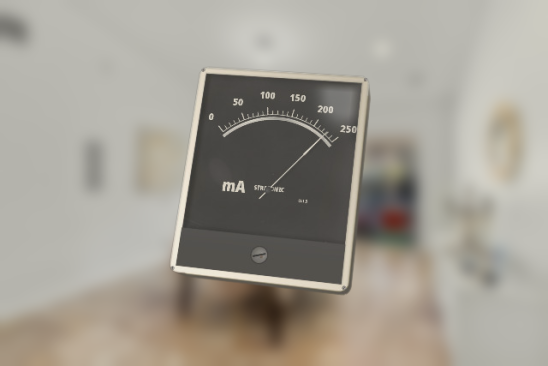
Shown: 230 mA
